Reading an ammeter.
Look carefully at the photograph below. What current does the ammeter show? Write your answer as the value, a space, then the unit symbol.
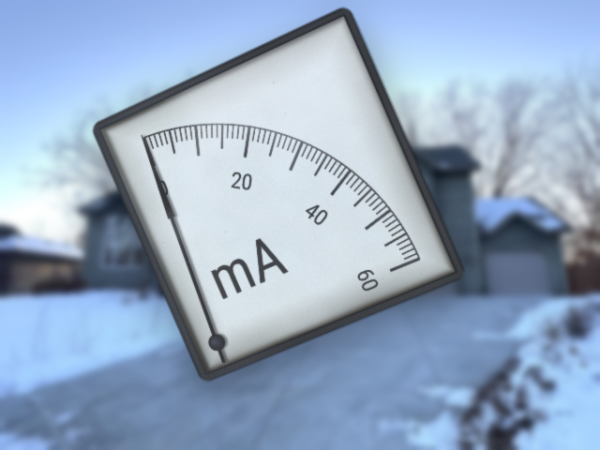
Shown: 0 mA
